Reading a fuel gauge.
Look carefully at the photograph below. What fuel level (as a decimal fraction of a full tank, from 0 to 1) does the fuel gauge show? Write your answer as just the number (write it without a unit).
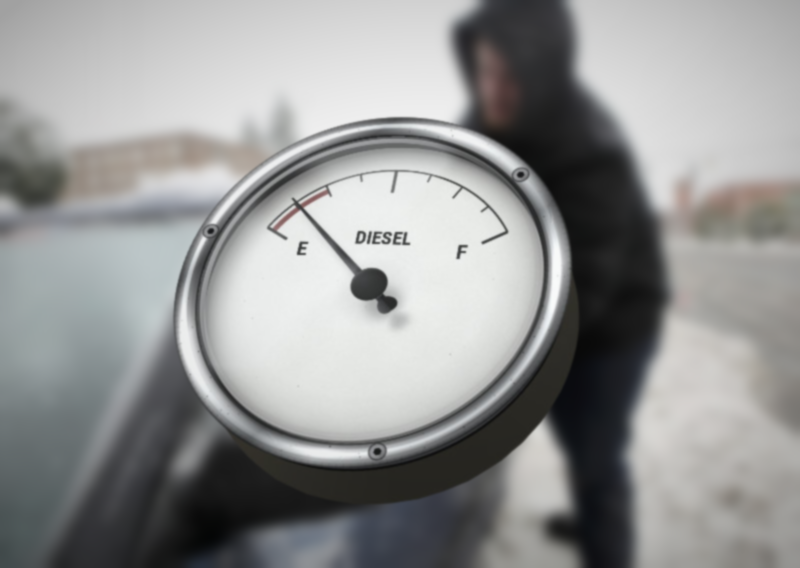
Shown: 0.125
